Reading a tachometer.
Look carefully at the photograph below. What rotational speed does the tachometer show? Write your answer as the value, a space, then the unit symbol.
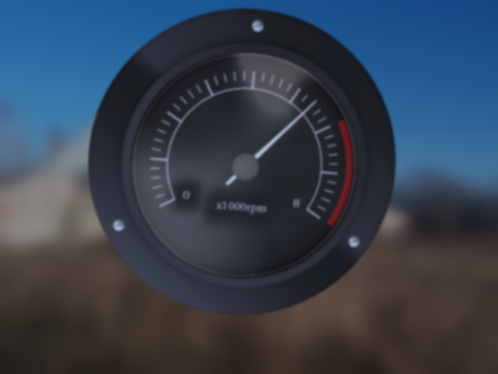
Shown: 5400 rpm
